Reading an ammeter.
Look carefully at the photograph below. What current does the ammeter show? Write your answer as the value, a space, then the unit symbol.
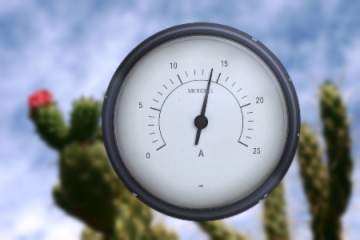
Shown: 14 A
